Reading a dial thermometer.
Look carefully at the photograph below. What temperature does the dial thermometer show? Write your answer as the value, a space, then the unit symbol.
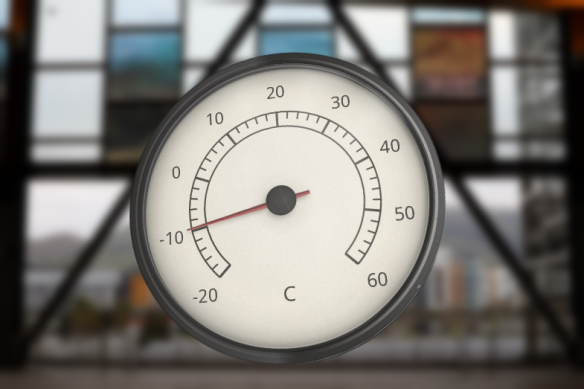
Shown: -10 °C
